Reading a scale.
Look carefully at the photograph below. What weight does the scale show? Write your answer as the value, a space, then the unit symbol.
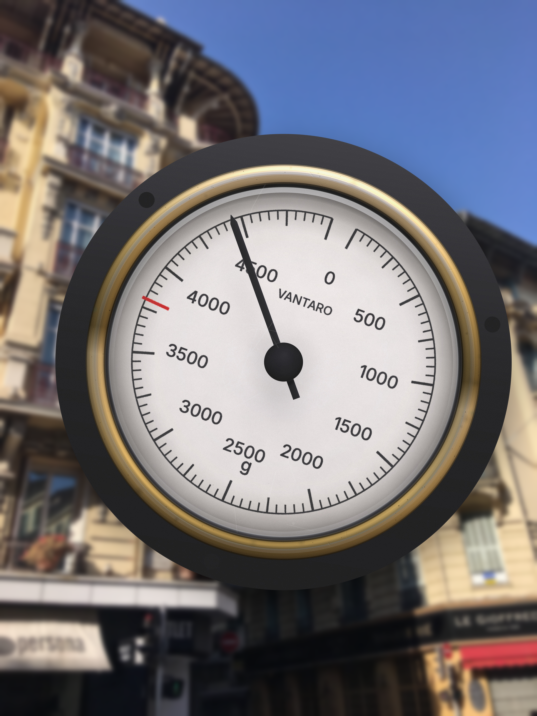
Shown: 4450 g
